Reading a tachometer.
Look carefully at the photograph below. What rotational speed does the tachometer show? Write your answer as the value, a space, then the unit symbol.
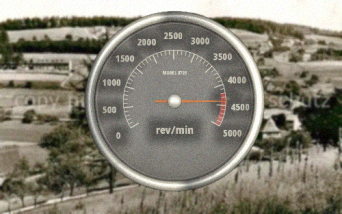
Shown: 4400 rpm
